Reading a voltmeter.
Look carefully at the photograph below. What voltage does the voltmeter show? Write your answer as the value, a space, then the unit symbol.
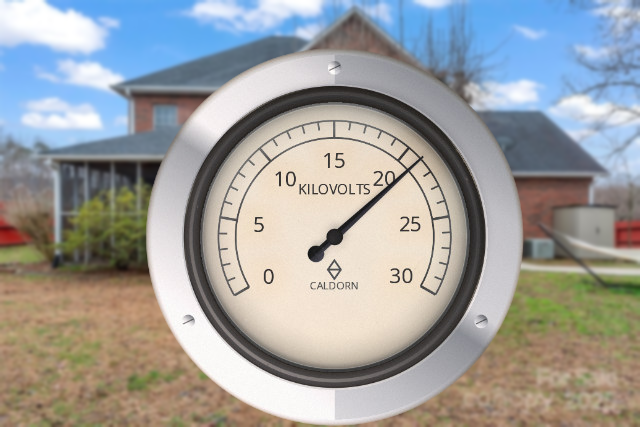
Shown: 21 kV
